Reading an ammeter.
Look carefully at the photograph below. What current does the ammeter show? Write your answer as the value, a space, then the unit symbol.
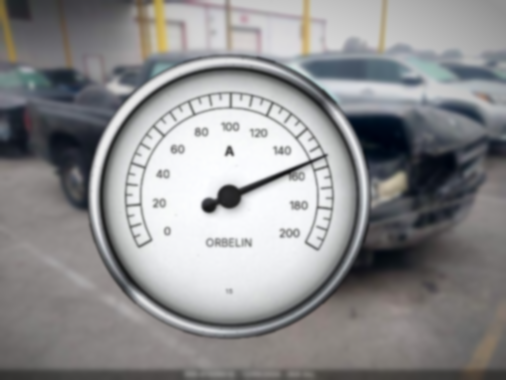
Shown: 155 A
